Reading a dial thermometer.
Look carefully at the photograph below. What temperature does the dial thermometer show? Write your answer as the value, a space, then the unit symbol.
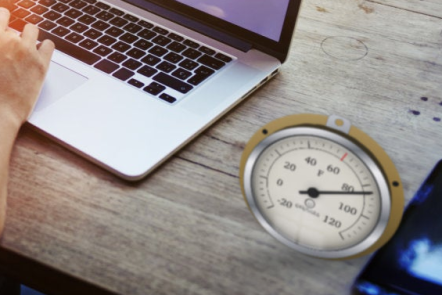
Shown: 84 °F
